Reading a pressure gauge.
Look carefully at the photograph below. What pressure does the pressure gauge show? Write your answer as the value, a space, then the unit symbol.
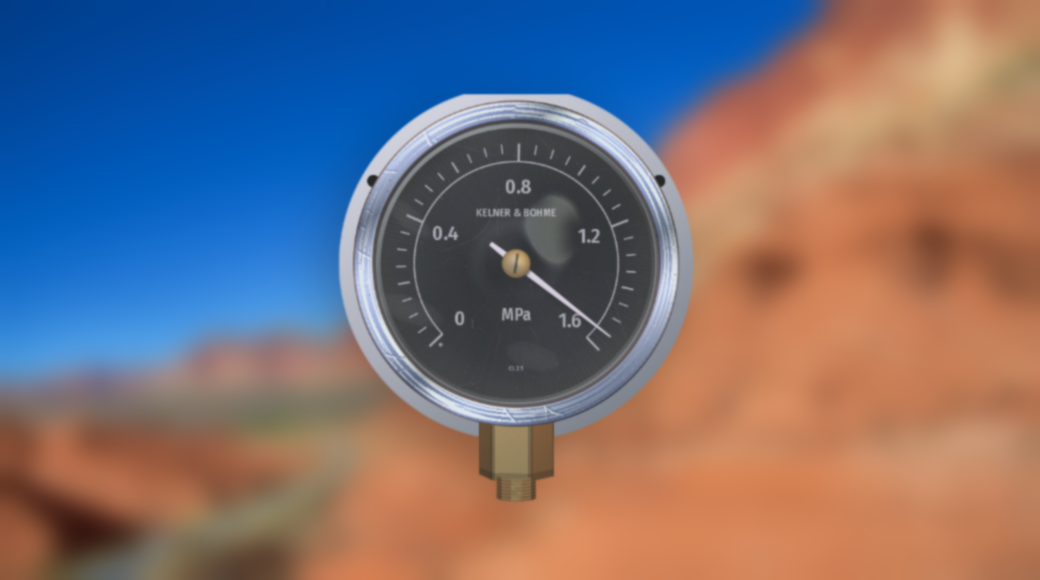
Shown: 1.55 MPa
